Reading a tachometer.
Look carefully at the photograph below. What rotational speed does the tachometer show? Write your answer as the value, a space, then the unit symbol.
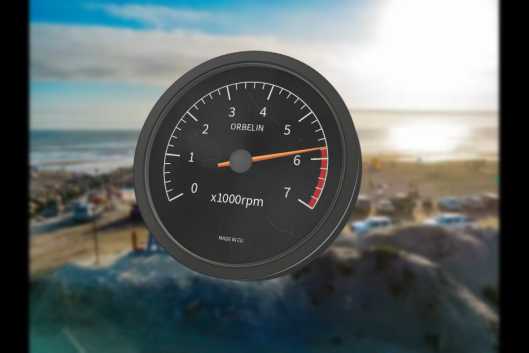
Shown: 5800 rpm
